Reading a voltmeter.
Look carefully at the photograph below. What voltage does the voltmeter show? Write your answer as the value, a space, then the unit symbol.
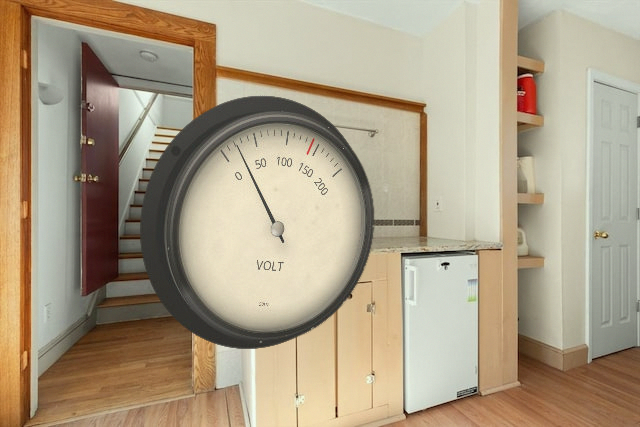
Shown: 20 V
